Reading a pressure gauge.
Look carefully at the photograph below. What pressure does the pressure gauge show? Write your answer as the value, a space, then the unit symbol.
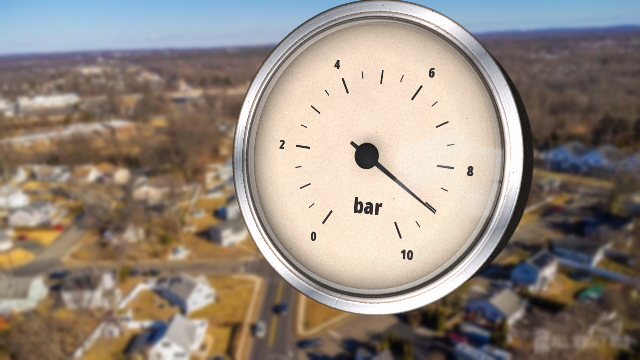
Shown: 9 bar
